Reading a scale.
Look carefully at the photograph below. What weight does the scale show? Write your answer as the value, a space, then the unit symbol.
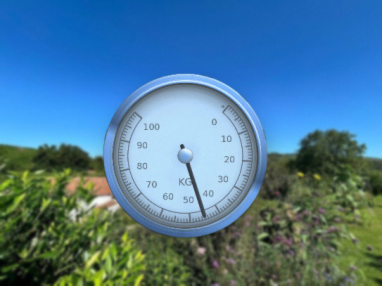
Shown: 45 kg
